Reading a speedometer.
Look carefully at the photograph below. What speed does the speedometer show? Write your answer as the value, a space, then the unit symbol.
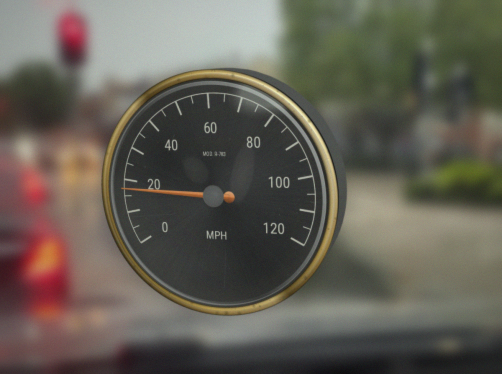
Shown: 17.5 mph
